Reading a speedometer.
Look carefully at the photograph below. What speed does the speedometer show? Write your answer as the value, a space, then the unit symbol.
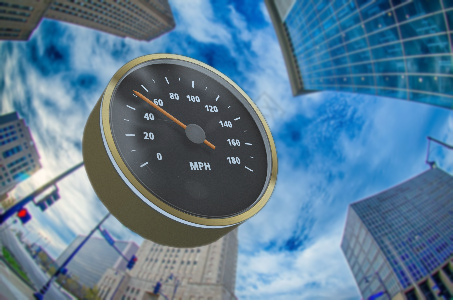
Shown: 50 mph
